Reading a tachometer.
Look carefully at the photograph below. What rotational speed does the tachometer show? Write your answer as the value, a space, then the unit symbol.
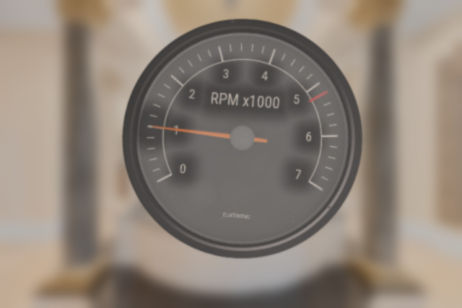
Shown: 1000 rpm
